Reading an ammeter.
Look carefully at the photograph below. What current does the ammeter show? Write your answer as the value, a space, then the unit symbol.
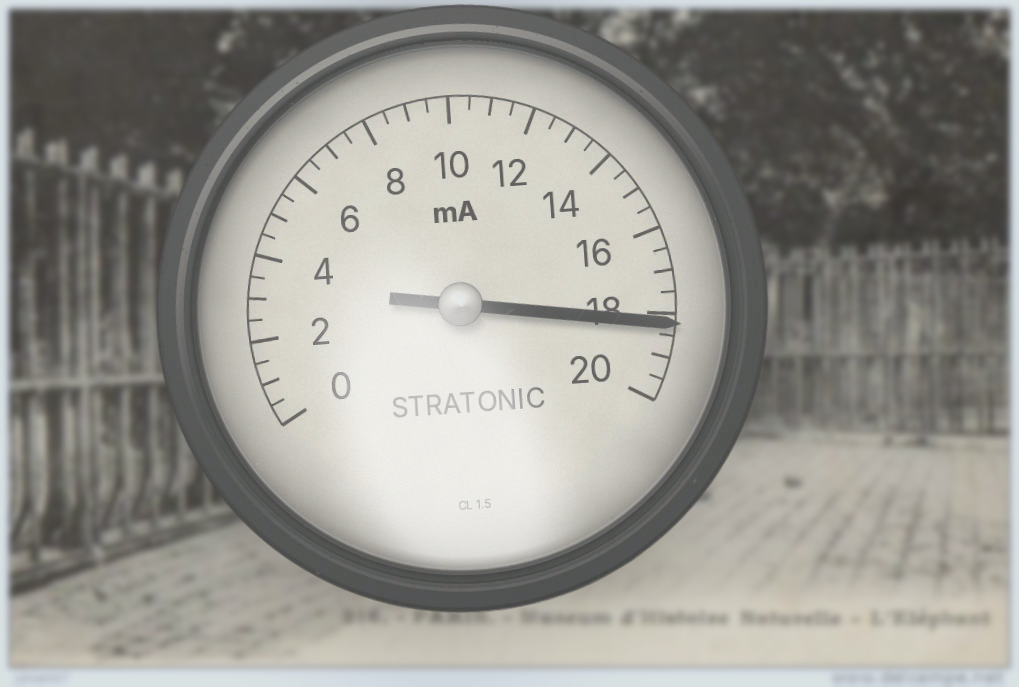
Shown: 18.25 mA
